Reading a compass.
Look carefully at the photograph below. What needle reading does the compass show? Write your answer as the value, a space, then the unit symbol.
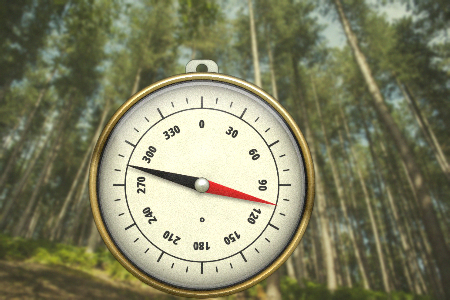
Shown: 105 °
